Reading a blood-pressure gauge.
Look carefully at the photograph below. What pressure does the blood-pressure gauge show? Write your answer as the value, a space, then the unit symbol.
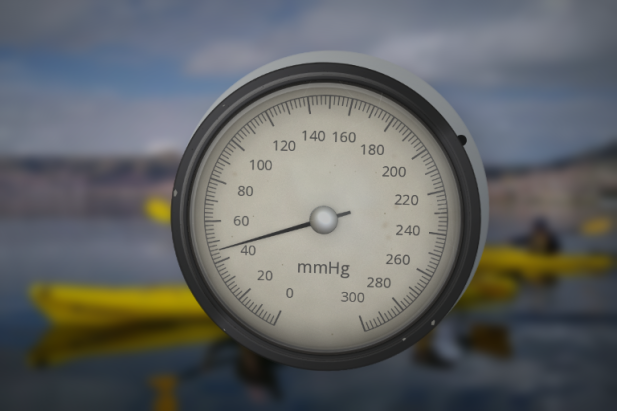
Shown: 46 mmHg
